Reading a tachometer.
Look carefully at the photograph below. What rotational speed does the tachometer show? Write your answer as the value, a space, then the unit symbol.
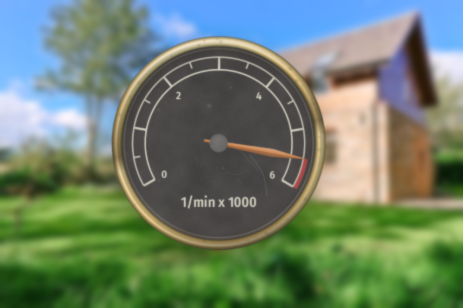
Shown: 5500 rpm
